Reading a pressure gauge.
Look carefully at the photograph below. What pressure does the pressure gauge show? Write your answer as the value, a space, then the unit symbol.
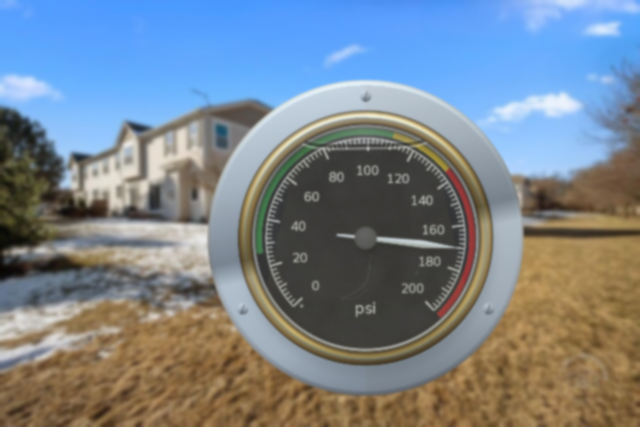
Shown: 170 psi
